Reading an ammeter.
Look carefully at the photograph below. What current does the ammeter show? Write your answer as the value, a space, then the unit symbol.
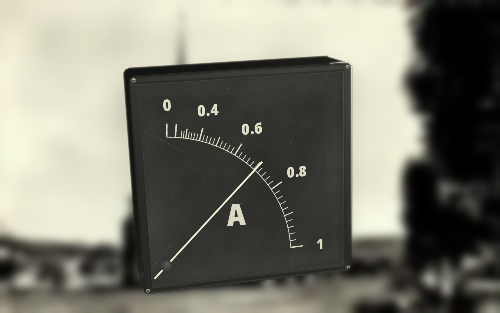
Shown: 0.7 A
